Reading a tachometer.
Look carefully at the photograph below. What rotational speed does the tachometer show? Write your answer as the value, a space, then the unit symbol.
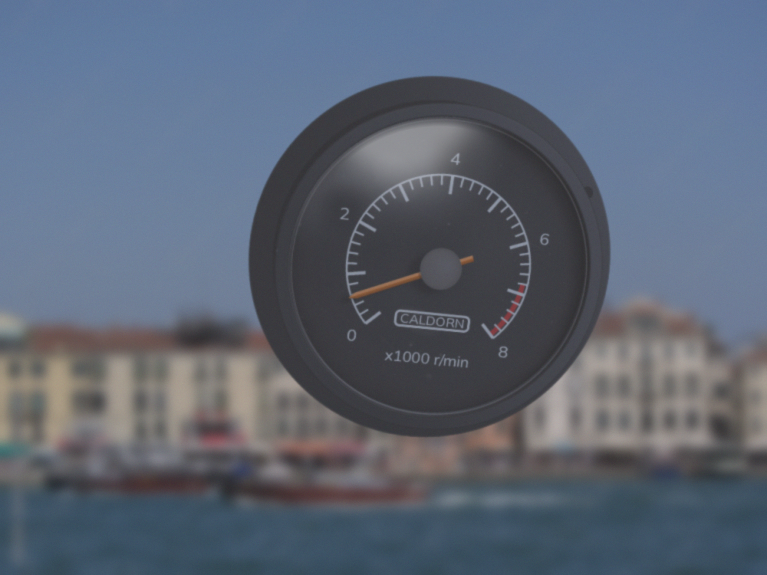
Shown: 600 rpm
